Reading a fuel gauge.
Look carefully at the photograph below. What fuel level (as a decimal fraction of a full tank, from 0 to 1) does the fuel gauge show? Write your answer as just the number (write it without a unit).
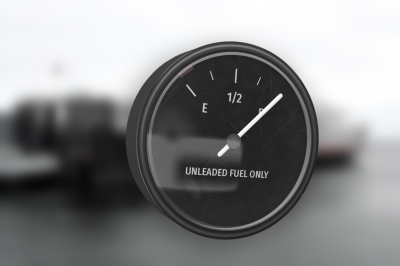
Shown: 1
